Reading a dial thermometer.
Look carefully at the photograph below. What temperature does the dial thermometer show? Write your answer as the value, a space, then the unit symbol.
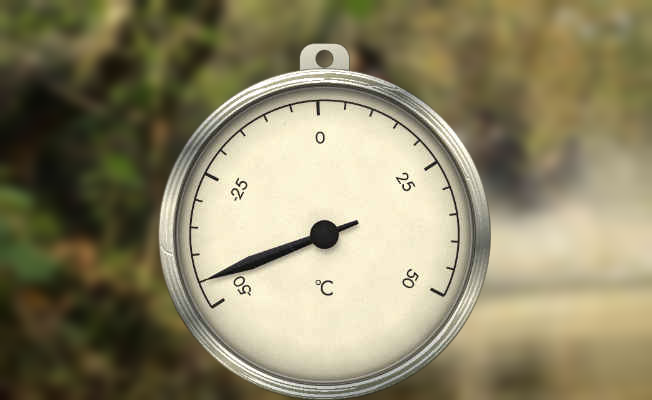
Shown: -45 °C
